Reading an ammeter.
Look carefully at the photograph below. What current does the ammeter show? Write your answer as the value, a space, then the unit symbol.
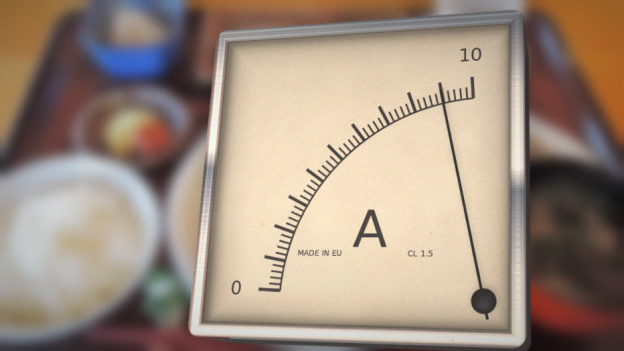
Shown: 9 A
